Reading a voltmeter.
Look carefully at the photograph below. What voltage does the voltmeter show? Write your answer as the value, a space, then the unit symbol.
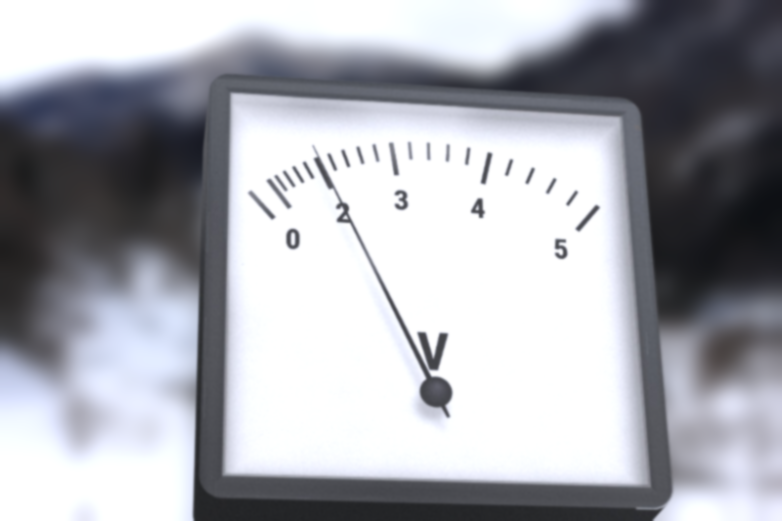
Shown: 2 V
